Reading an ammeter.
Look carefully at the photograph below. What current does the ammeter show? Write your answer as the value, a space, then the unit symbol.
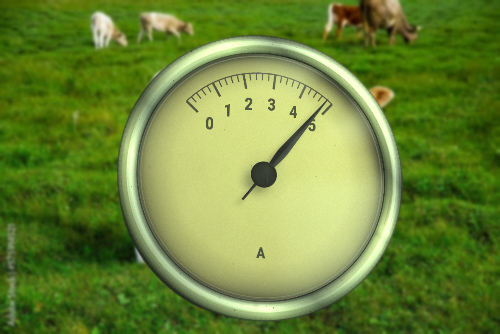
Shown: 4.8 A
